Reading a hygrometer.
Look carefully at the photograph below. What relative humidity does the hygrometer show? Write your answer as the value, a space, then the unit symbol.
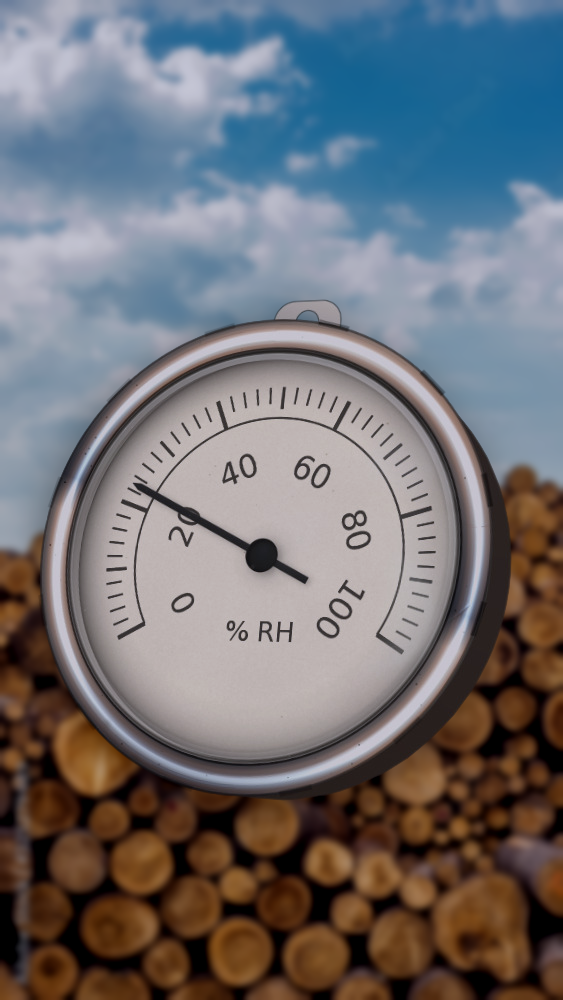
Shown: 23 %
